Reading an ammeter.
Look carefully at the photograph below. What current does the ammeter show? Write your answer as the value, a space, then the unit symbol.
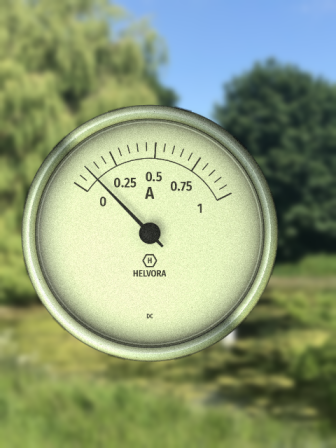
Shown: 0.1 A
